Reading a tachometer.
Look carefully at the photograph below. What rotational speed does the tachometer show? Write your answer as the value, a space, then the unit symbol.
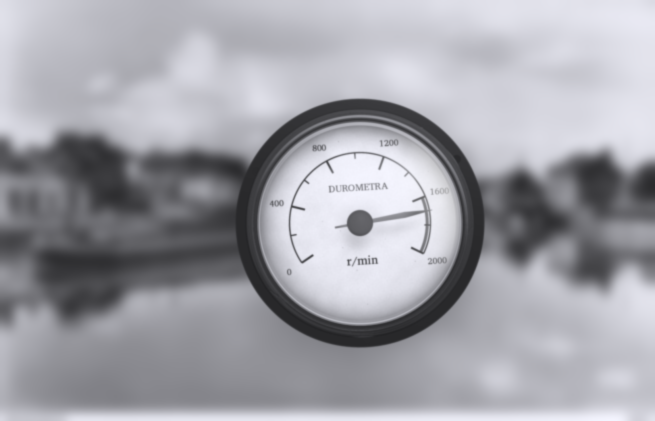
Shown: 1700 rpm
